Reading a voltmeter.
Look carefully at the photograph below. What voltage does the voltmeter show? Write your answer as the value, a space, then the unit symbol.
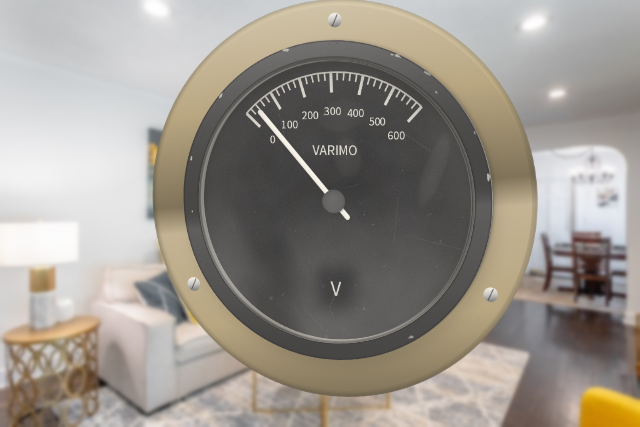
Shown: 40 V
